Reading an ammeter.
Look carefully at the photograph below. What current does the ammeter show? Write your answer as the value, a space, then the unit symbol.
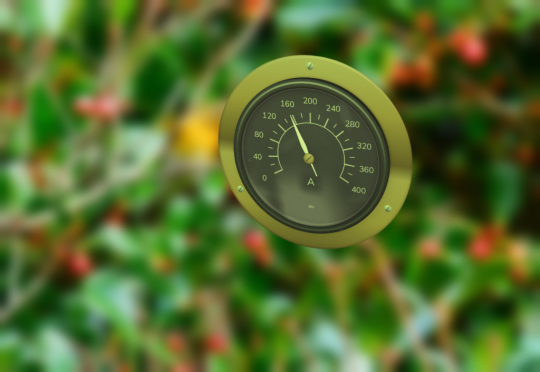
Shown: 160 A
